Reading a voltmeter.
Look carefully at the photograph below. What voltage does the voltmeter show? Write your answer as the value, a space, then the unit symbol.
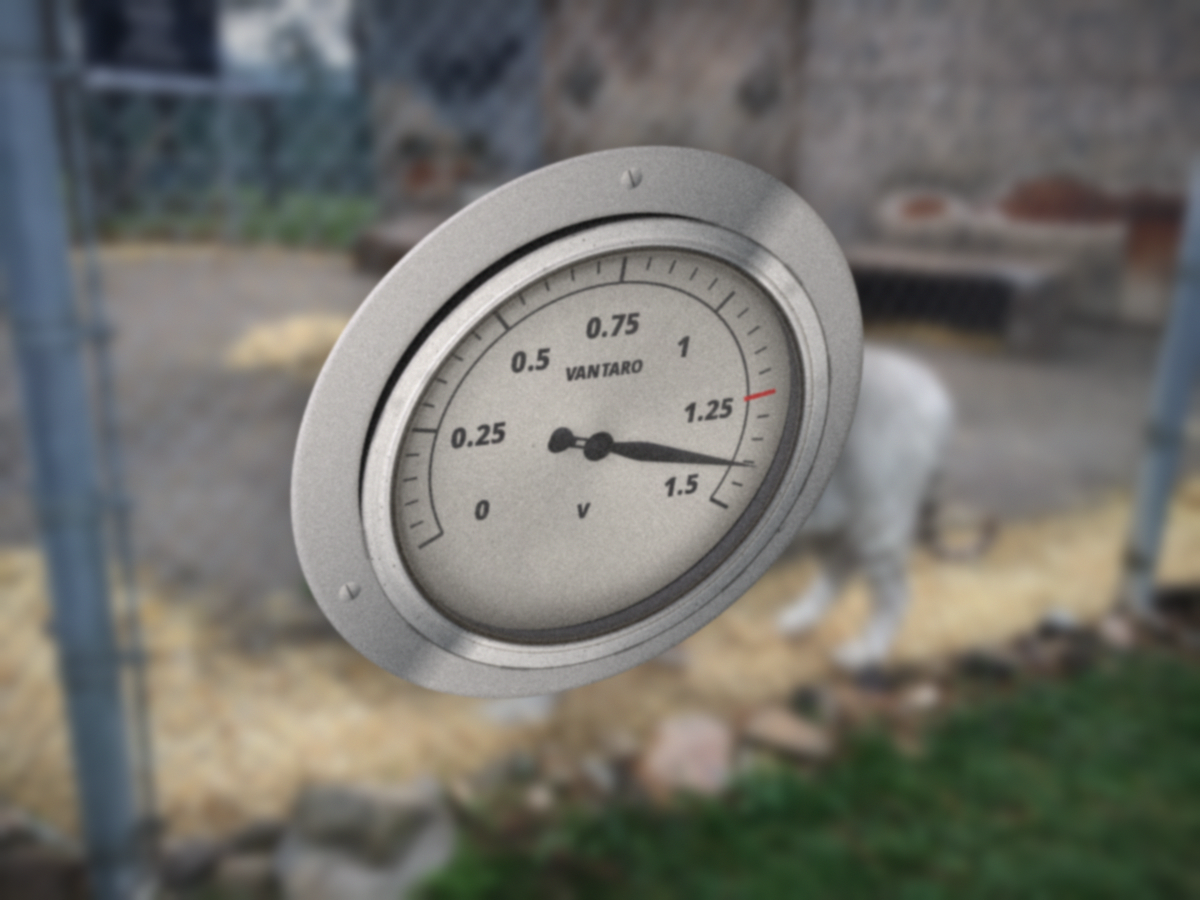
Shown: 1.4 V
